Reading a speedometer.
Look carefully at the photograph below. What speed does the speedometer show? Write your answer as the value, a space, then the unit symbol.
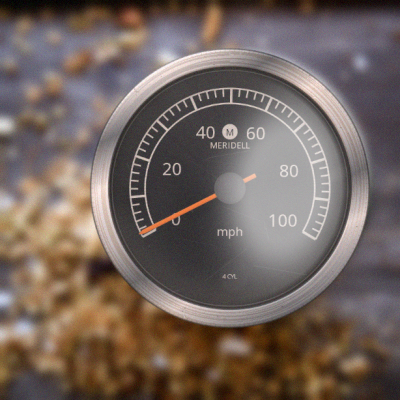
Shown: 1 mph
